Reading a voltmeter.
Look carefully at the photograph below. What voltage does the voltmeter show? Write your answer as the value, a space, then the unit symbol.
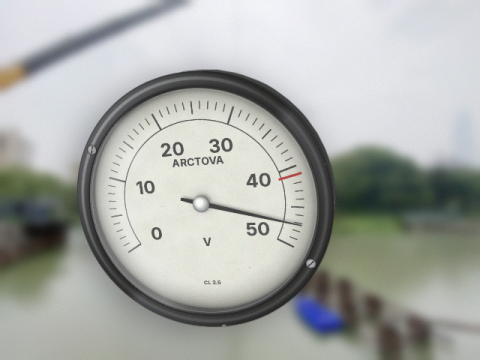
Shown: 47 V
